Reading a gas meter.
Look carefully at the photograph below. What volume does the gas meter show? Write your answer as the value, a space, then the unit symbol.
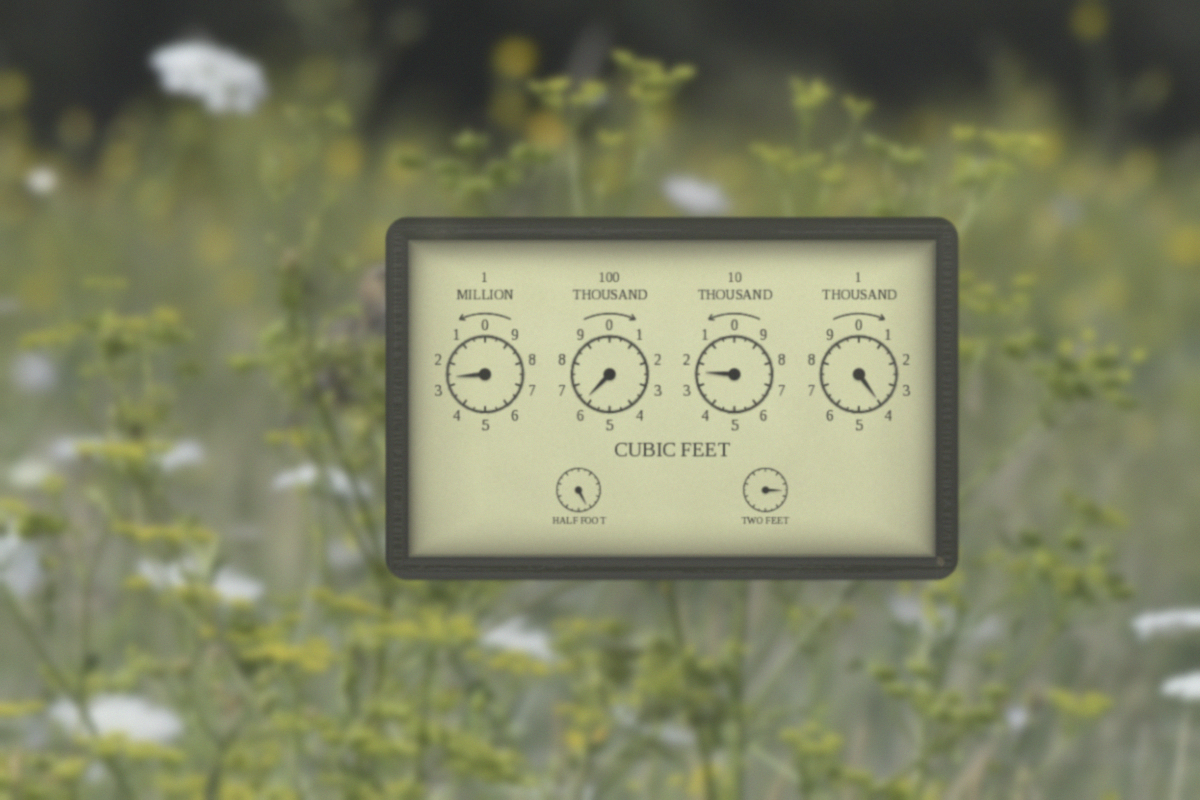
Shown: 262400 ft³
